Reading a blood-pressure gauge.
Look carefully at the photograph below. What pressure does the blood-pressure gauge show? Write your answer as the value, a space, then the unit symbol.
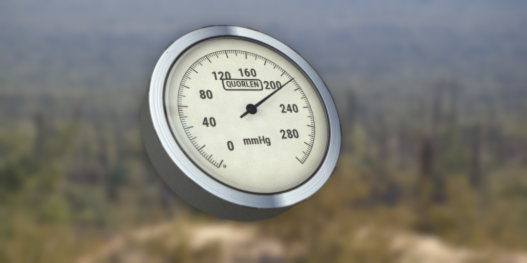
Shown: 210 mmHg
